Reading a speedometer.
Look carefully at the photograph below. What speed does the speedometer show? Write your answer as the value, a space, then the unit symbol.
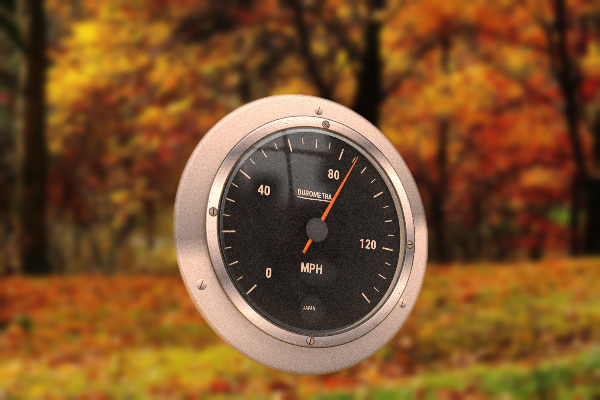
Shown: 85 mph
